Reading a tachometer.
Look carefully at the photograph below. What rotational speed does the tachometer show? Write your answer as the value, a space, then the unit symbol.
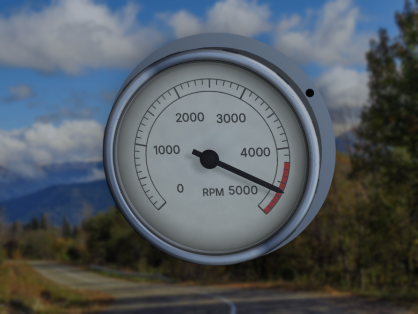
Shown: 4600 rpm
